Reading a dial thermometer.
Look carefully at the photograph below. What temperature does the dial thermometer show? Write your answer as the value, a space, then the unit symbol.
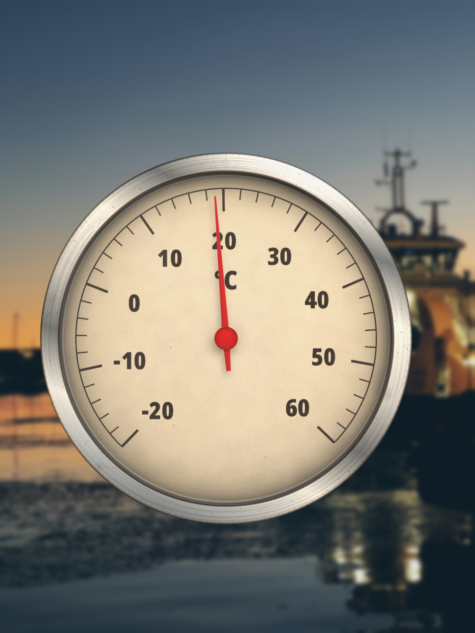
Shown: 19 °C
